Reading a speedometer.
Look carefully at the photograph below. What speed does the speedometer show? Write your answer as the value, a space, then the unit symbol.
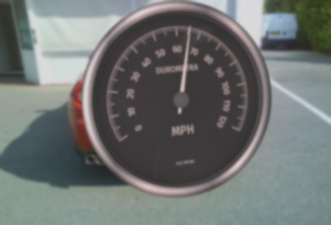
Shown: 65 mph
